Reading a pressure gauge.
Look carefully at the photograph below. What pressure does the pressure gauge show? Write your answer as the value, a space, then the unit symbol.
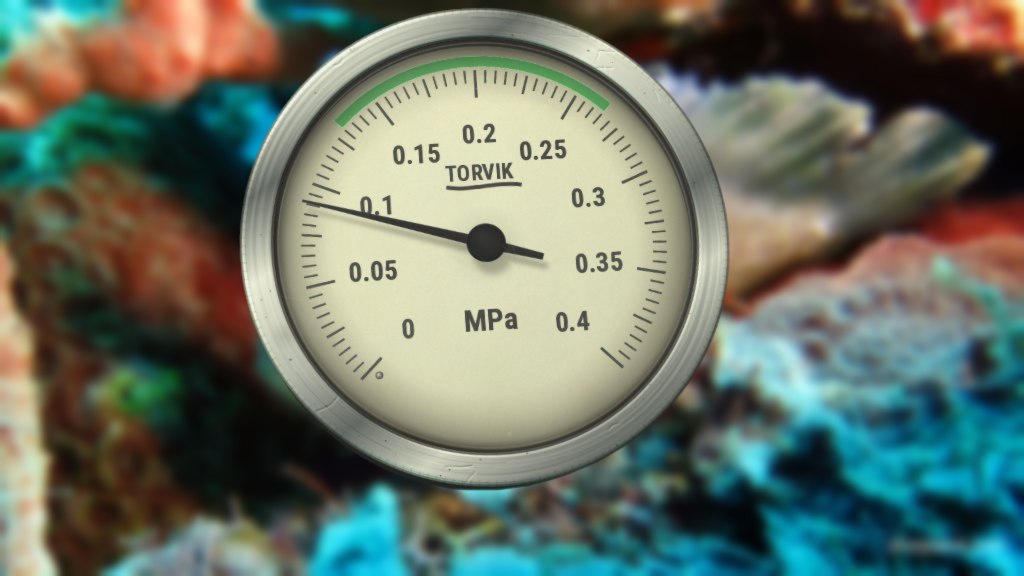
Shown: 0.09 MPa
